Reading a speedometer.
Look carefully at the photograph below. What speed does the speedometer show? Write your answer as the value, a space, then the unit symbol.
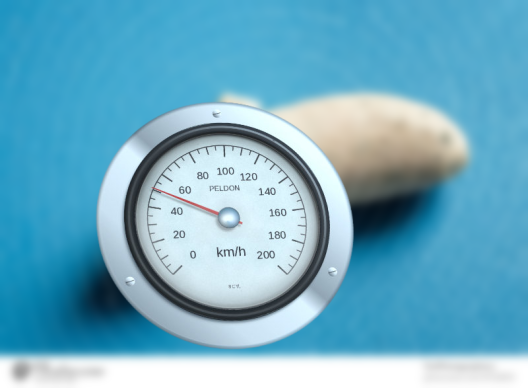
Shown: 50 km/h
